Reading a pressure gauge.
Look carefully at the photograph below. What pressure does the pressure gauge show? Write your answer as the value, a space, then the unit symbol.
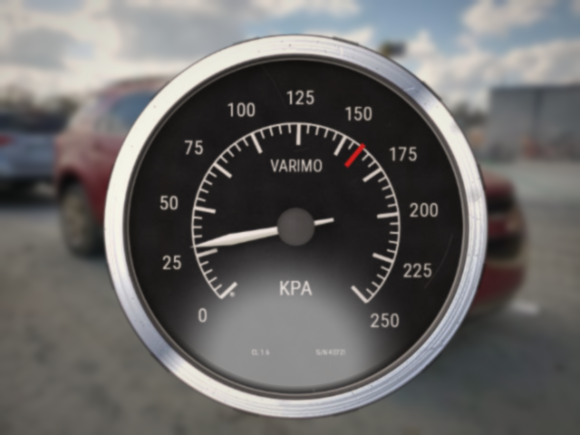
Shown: 30 kPa
